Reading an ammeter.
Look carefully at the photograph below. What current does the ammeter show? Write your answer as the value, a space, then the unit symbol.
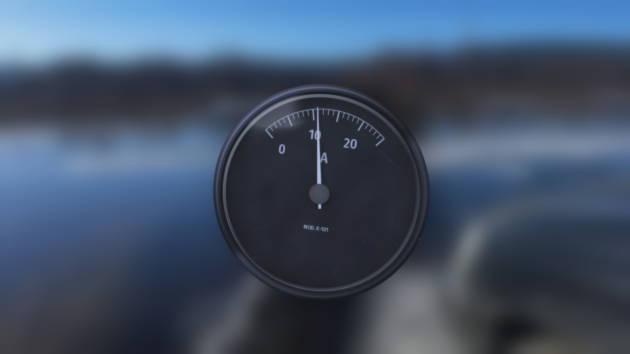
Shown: 11 A
